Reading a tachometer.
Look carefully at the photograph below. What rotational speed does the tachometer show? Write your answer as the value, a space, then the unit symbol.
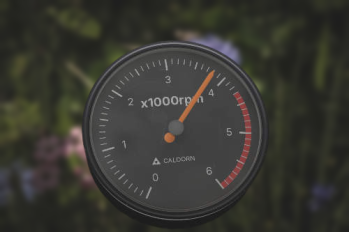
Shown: 3800 rpm
